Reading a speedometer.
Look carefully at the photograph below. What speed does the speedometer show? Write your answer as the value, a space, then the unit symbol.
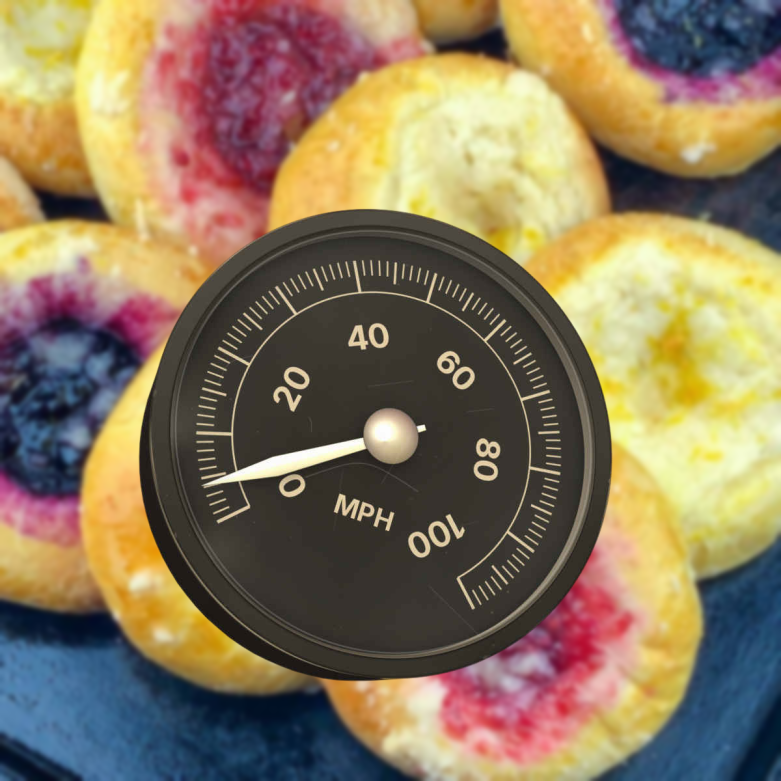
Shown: 4 mph
